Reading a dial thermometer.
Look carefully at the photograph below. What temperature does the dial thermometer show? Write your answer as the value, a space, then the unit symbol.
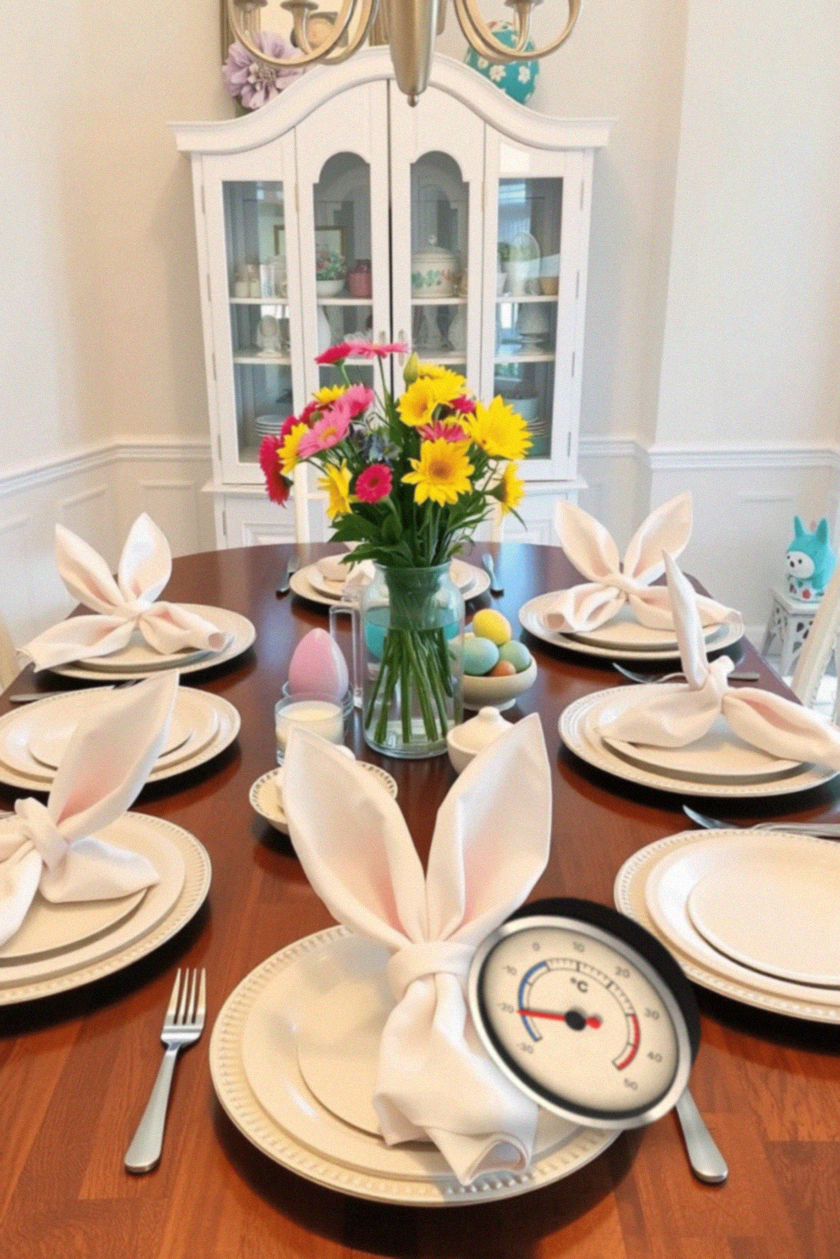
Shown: -20 °C
